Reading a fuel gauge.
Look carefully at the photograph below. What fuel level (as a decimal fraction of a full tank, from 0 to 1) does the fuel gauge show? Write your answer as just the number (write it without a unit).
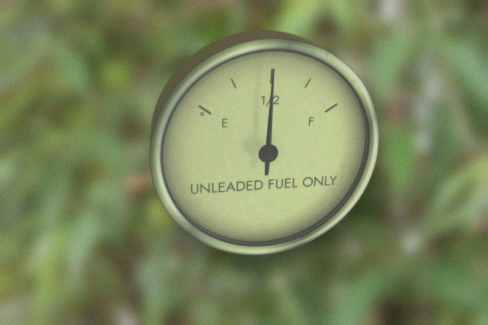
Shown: 0.5
